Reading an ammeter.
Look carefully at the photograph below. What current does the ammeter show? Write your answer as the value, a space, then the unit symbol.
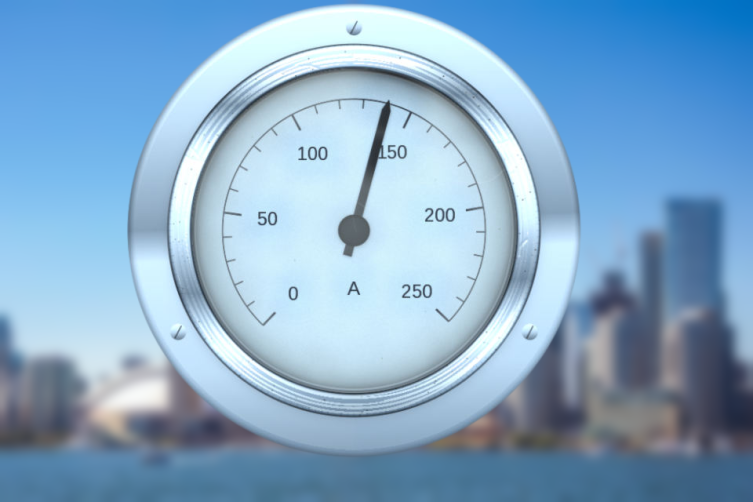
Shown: 140 A
